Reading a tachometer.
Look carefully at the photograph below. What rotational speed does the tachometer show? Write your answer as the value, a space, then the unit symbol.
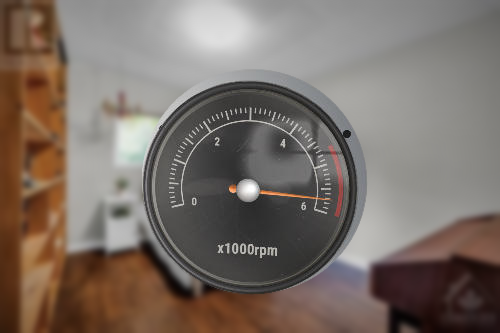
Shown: 5700 rpm
